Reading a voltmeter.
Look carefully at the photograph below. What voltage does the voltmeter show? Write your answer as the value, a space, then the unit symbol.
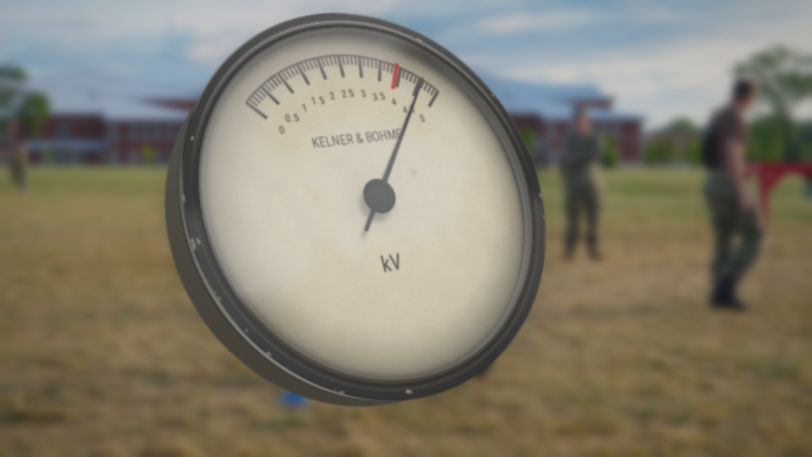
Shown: 4.5 kV
